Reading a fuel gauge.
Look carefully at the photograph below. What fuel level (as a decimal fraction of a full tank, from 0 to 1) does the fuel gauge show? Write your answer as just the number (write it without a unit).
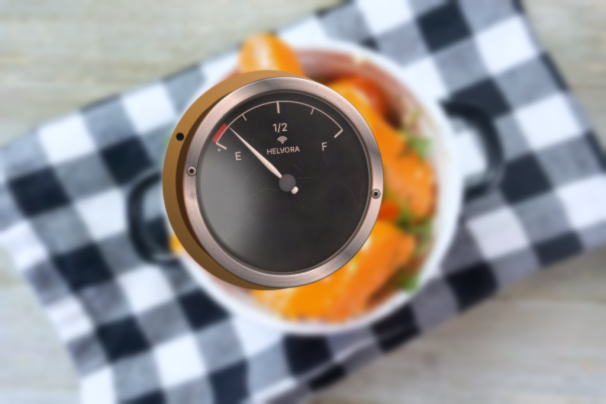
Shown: 0.125
